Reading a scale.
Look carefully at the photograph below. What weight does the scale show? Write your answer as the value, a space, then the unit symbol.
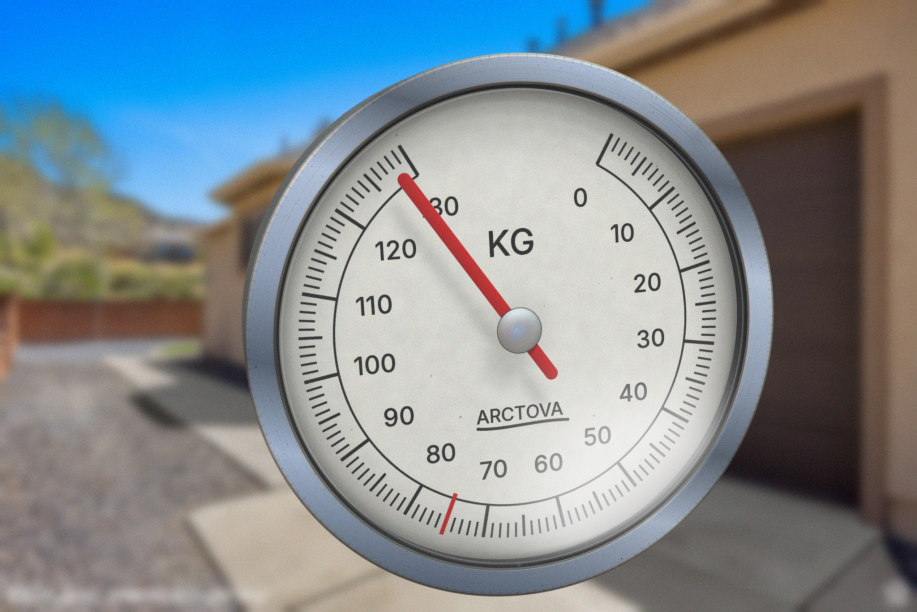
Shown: 128 kg
